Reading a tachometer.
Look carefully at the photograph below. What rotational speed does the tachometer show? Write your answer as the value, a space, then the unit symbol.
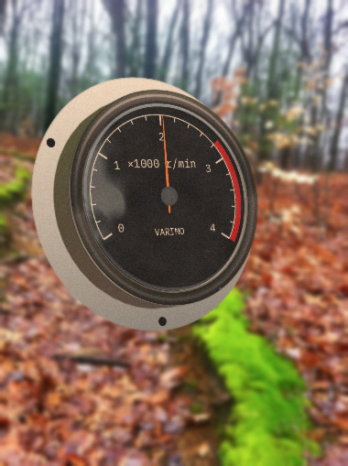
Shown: 2000 rpm
